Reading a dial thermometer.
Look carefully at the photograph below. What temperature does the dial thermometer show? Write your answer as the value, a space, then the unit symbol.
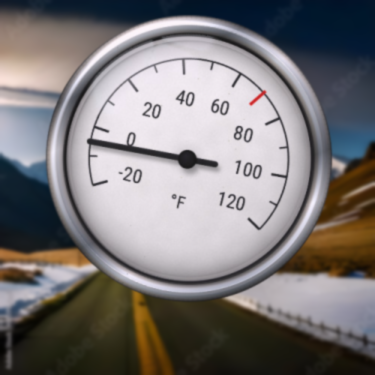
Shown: -5 °F
